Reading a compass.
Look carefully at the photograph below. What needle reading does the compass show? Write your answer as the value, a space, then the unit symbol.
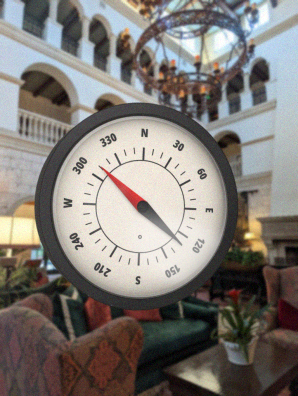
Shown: 310 °
